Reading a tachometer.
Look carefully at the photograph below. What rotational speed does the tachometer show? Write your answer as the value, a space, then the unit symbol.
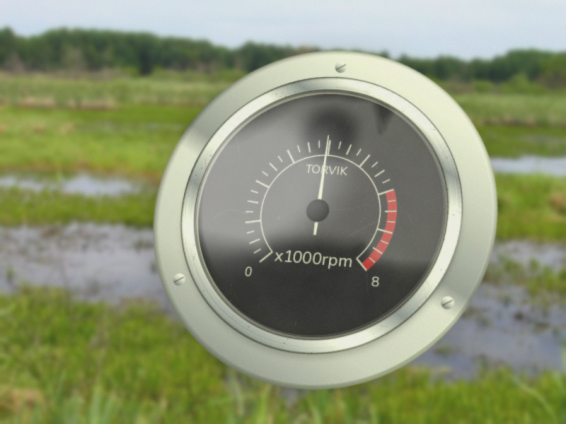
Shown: 4000 rpm
